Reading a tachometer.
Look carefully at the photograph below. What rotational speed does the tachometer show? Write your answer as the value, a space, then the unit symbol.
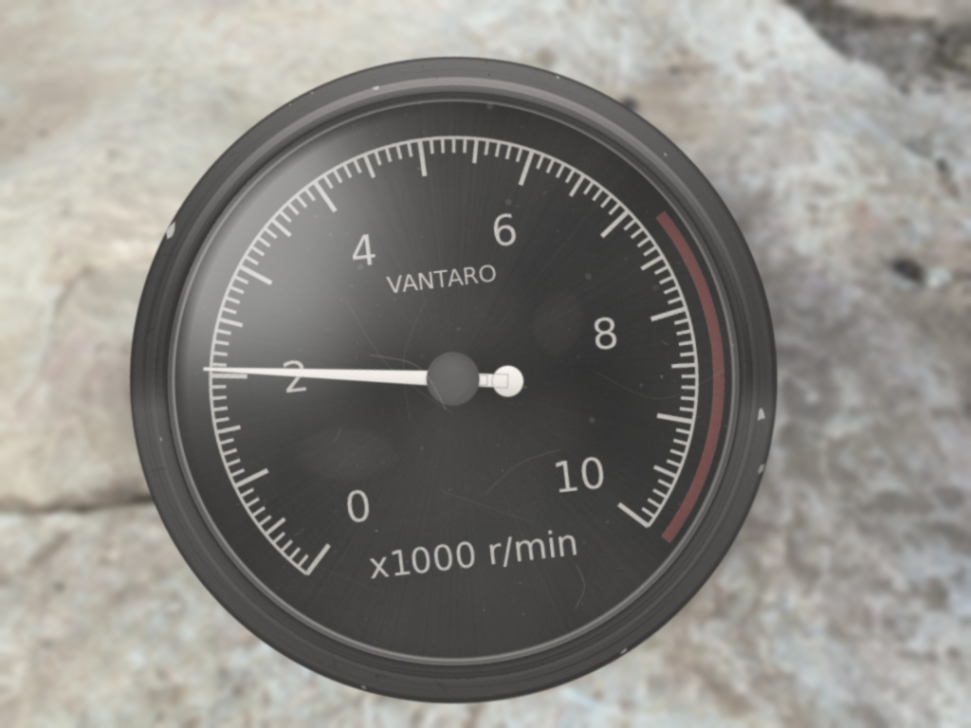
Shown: 2050 rpm
